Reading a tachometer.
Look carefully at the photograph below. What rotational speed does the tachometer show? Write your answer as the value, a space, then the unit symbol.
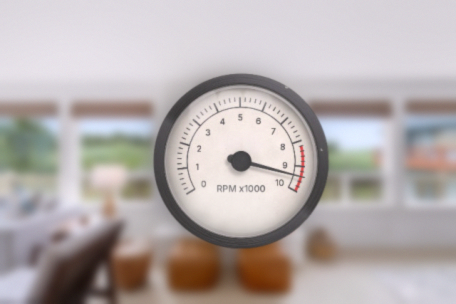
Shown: 9400 rpm
